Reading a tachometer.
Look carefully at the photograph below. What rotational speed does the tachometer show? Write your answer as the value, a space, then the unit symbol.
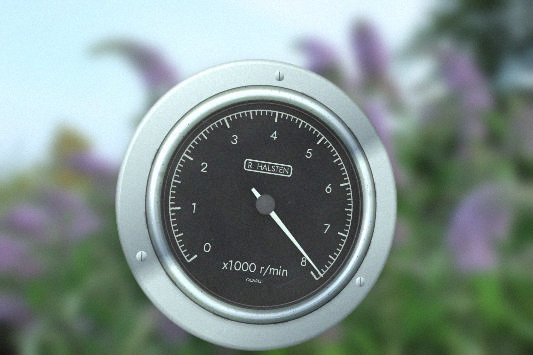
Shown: 7900 rpm
